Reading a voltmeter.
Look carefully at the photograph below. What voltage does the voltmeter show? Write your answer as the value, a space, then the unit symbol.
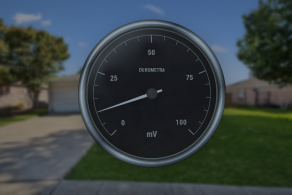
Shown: 10 mV
